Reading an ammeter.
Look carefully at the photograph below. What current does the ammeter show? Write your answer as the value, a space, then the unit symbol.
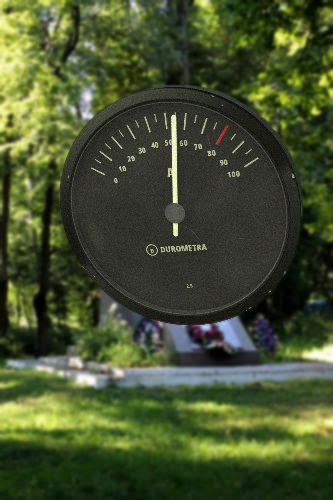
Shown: 55 A
